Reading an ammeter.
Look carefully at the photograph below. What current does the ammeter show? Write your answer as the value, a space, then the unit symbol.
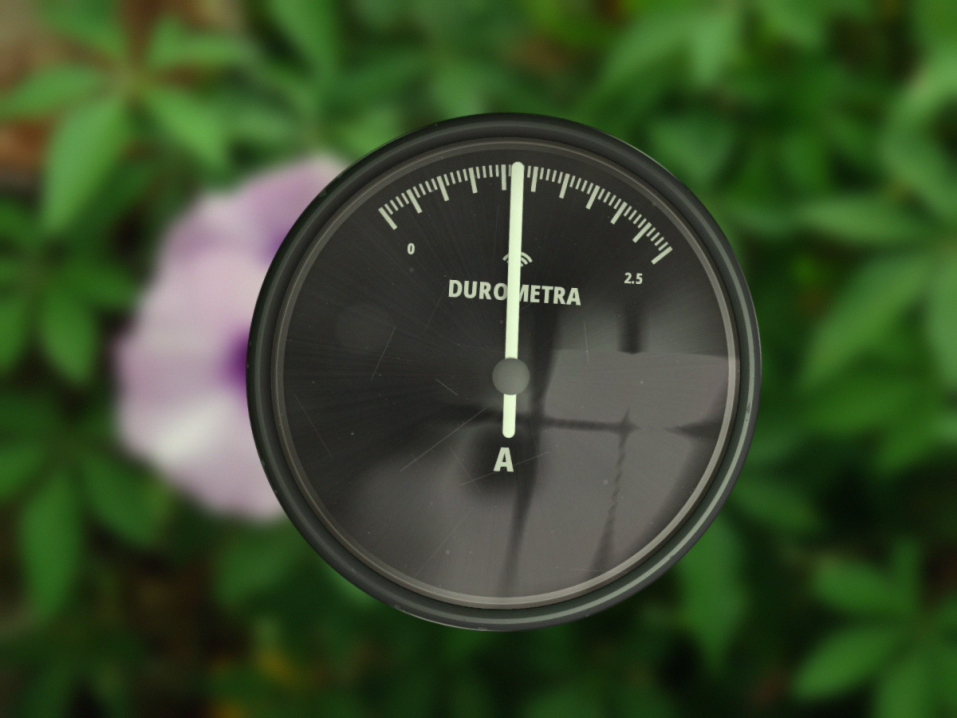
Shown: 1.1 A
